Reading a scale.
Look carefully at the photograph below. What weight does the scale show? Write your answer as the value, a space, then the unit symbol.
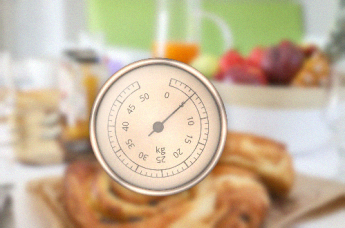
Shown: 5 kg
